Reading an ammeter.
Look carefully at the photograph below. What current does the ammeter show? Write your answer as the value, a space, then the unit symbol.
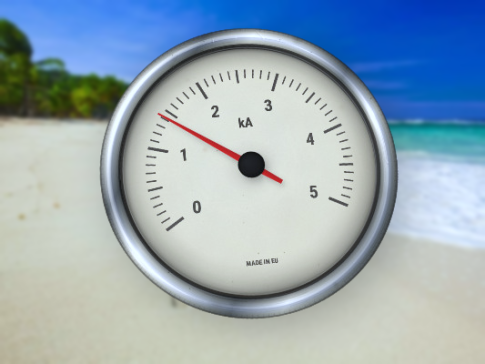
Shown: 1.4 kA
